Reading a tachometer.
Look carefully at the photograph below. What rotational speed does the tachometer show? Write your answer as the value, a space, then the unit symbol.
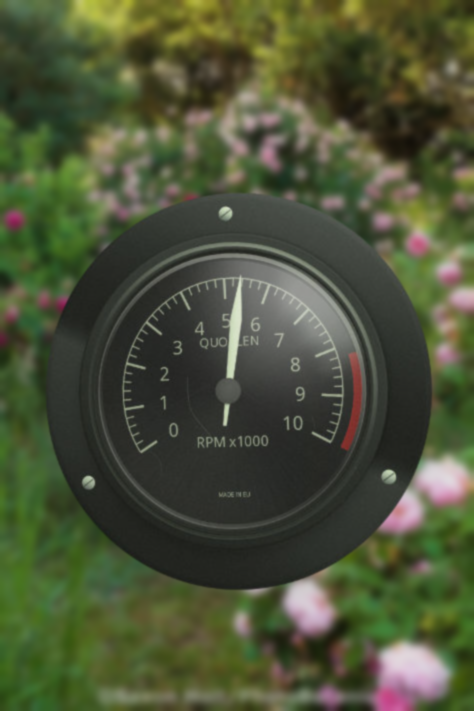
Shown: 5400 rpm
